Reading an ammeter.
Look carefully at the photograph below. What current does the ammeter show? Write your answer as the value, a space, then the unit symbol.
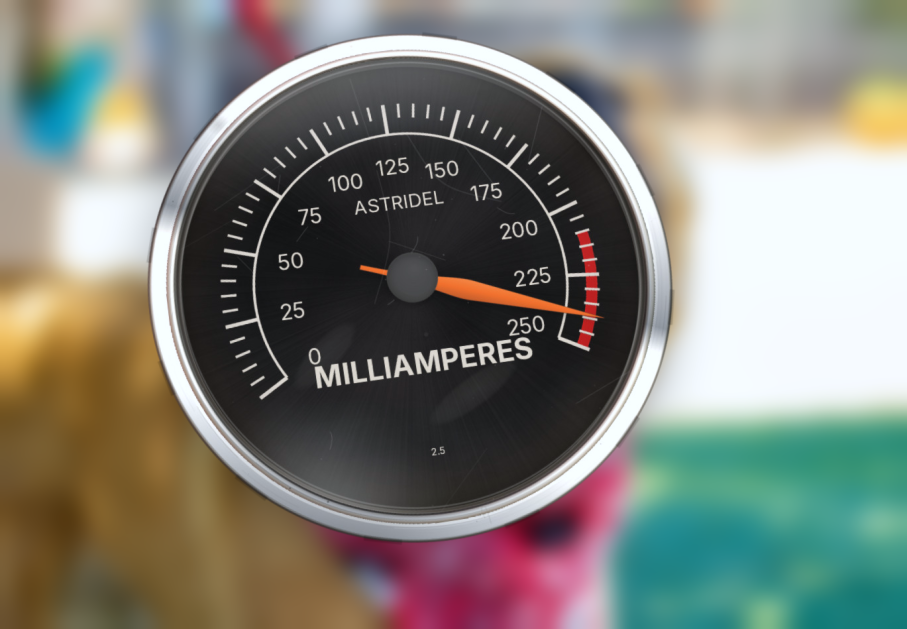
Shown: 240 mA
